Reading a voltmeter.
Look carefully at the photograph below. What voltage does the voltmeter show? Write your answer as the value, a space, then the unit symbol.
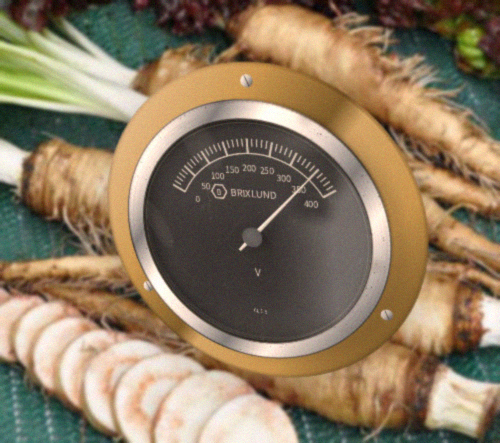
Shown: 350 V
